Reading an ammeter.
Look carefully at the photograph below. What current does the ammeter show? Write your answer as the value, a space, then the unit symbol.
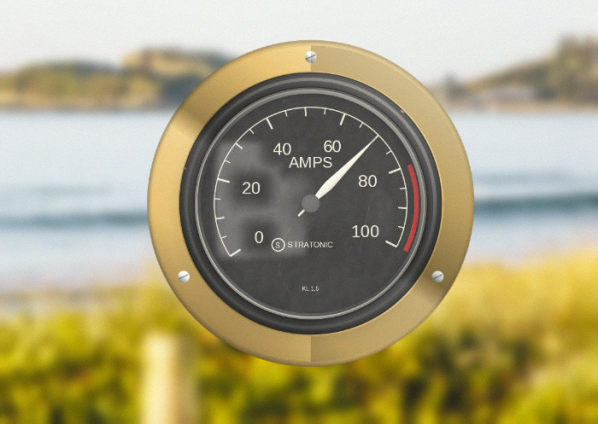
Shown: 70 A
